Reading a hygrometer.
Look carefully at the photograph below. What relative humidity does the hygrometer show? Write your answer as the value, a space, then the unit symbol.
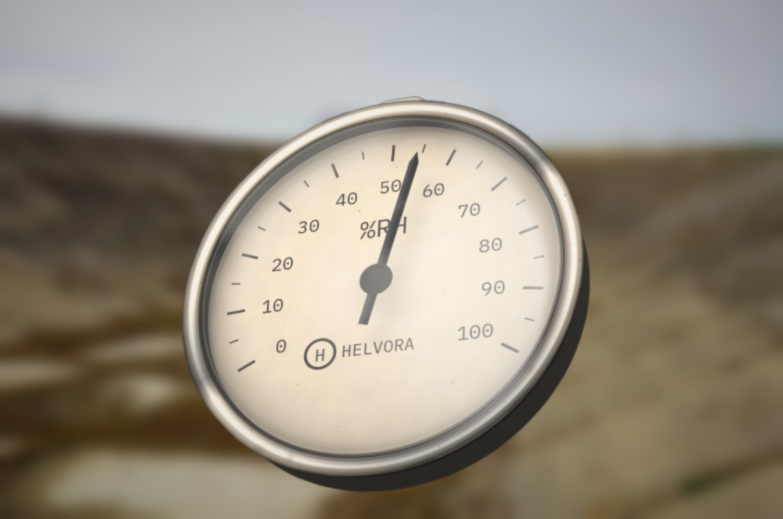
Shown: 55 %
